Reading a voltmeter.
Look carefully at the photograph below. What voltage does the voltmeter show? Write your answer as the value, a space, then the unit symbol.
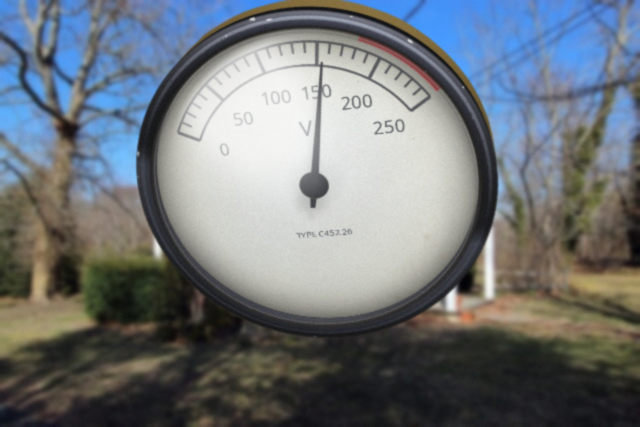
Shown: 155 V
